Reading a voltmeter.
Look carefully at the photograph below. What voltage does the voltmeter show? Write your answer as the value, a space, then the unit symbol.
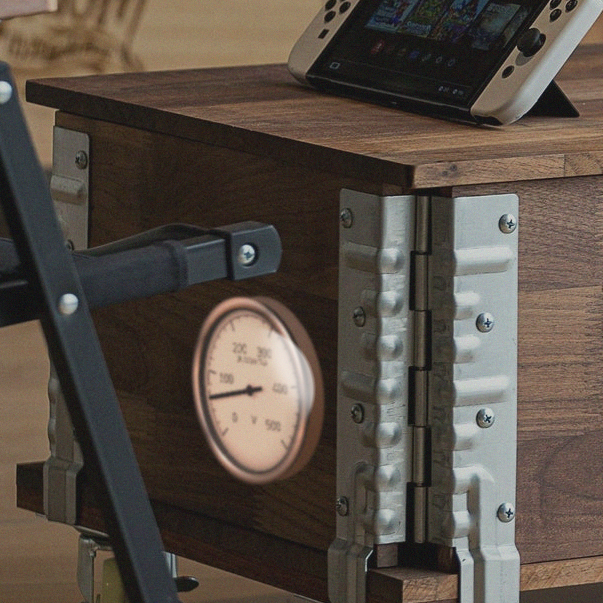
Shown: 60 V
